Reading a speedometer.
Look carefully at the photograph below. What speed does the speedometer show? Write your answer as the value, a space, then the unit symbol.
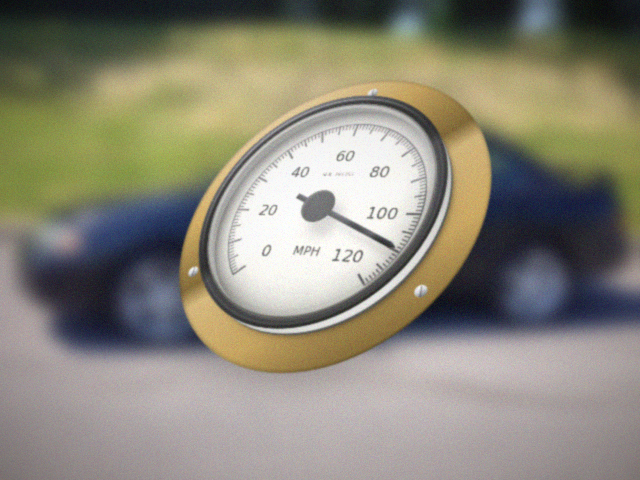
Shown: 110 mph
